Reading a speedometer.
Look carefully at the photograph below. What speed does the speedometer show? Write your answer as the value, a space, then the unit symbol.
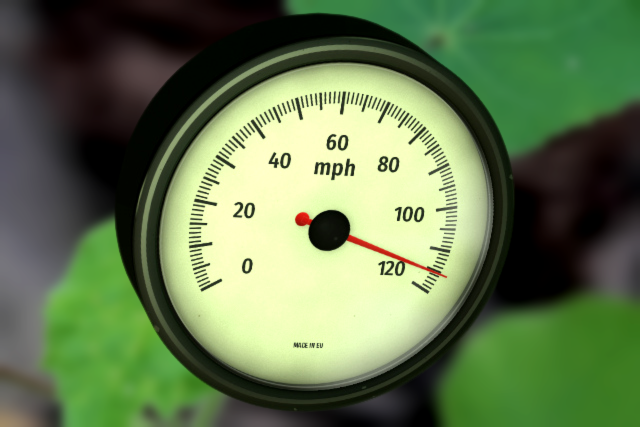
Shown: 115 mph
